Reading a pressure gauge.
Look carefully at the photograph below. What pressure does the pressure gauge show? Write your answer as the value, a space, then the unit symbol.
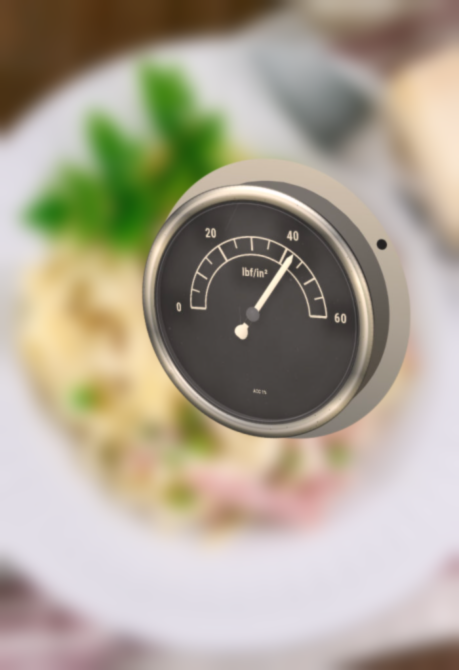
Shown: 42.5 psi
